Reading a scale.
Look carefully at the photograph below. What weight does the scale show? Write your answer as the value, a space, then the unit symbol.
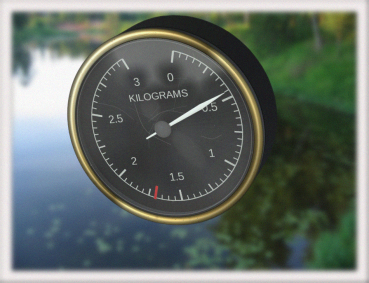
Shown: 0.45 kg
